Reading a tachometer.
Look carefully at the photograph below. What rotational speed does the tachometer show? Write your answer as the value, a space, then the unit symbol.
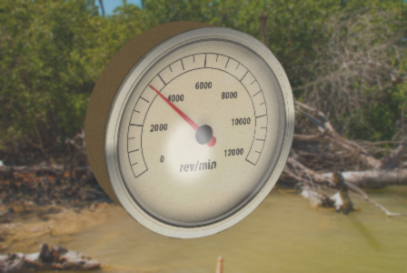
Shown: 3500 rpm
